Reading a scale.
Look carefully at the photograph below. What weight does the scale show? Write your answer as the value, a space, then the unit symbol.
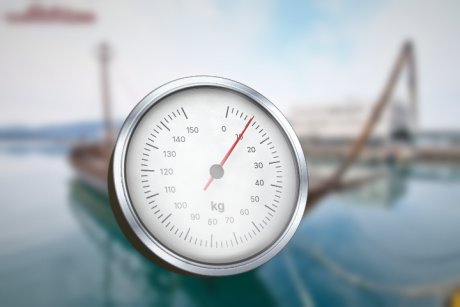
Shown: 10 kg
